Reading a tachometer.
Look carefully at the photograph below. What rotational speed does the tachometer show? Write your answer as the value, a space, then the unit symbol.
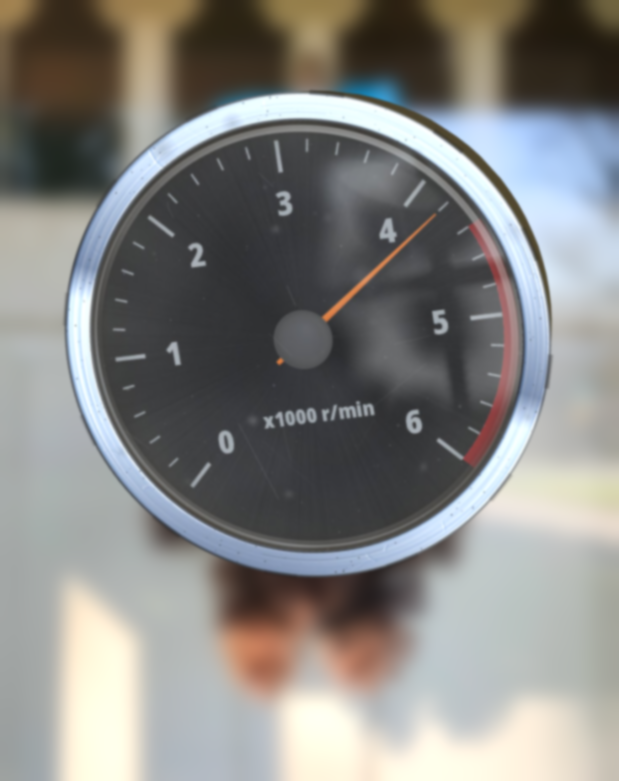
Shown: 4200 rpm
